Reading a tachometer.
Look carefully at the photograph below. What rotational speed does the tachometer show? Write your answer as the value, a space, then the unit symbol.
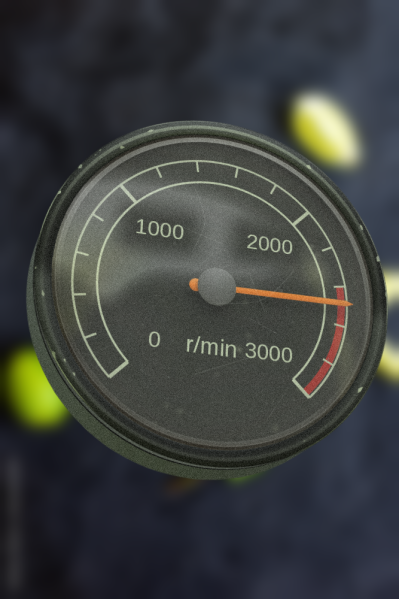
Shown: 2500 rpm
